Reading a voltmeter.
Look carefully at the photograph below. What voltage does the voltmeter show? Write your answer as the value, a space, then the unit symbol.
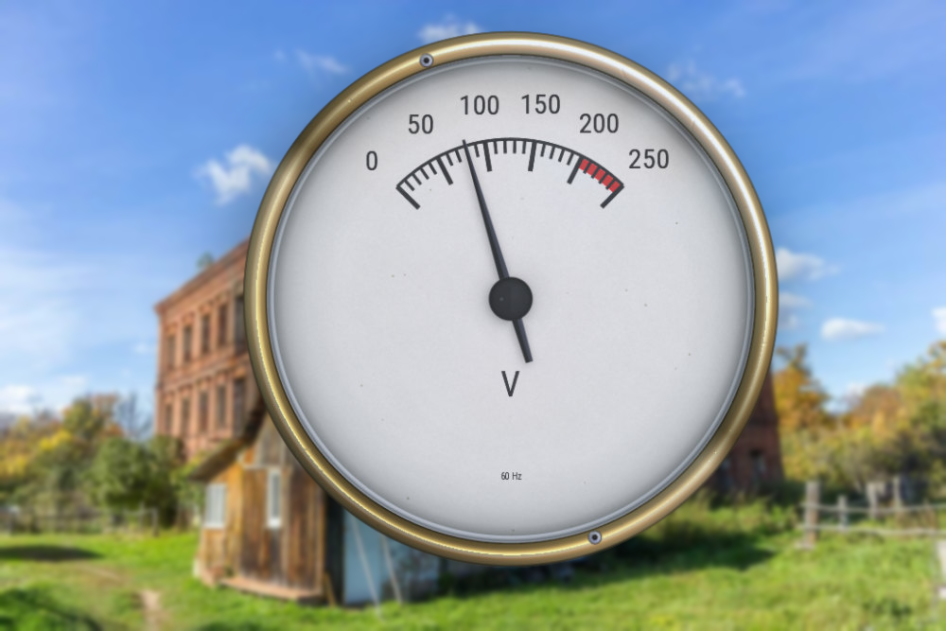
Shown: 80 V
